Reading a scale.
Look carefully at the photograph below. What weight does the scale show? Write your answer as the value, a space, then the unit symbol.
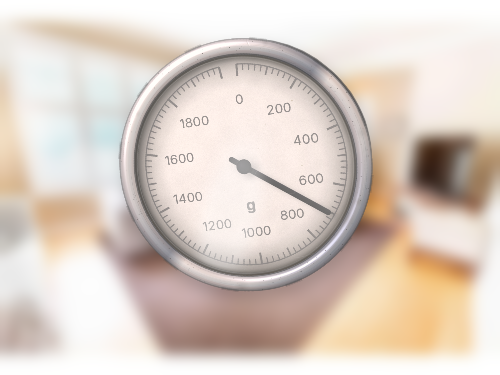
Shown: 700 g
